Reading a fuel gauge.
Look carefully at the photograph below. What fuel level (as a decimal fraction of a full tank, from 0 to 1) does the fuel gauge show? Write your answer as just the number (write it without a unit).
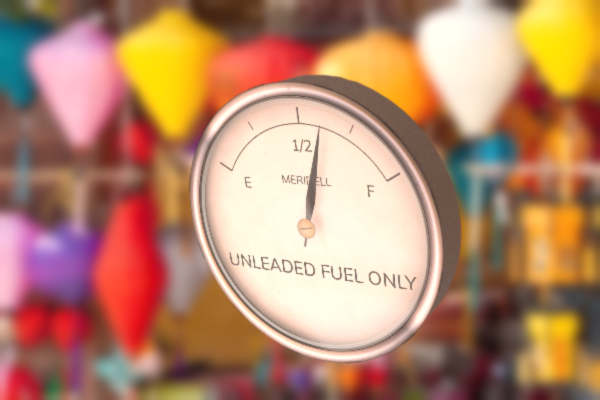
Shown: 0.625
